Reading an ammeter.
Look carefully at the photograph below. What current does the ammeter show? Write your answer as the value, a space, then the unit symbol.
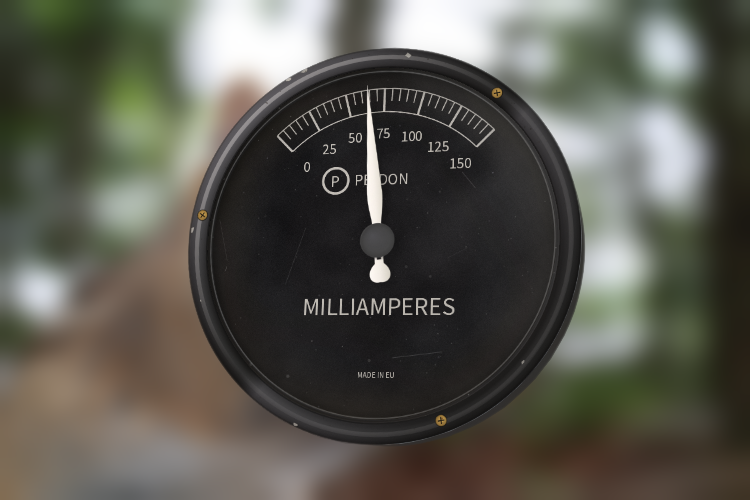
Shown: 65 mA
